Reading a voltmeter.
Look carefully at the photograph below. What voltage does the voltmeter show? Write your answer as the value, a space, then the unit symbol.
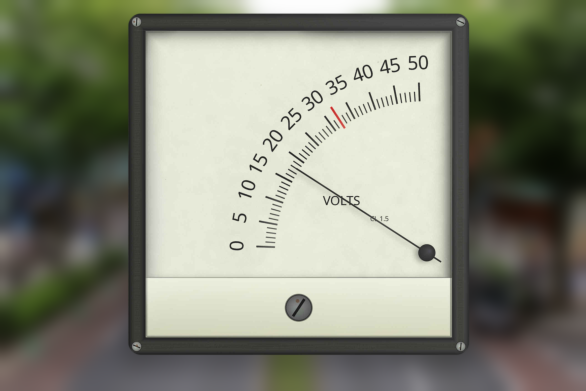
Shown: 18 V
